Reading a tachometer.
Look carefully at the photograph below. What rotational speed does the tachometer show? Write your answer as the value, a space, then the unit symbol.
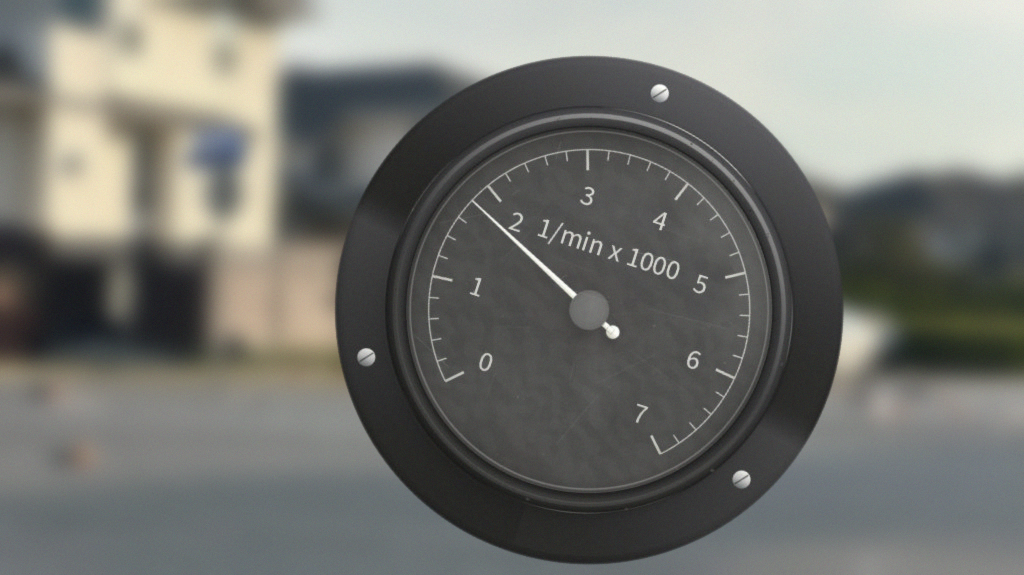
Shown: 1800 rpm
